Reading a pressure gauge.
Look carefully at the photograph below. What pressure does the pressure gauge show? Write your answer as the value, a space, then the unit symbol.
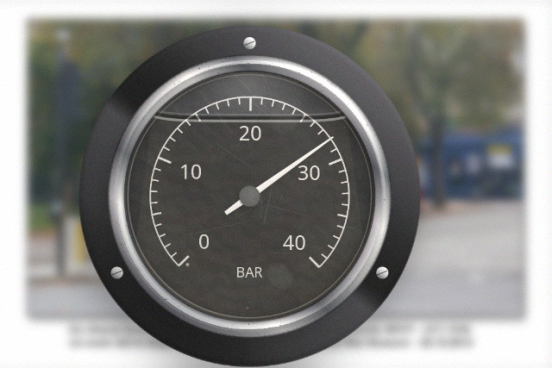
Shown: 28 bar
